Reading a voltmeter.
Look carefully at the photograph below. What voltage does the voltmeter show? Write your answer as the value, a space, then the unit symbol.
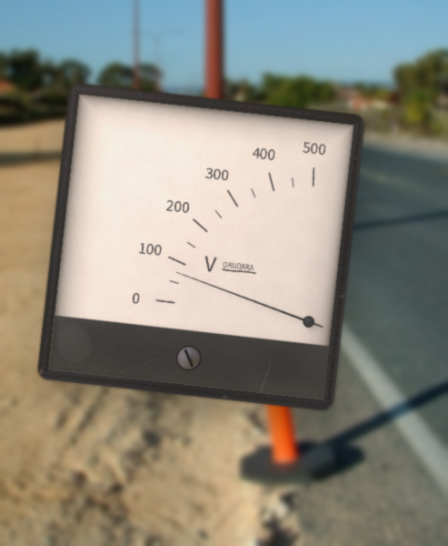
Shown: 75 V
